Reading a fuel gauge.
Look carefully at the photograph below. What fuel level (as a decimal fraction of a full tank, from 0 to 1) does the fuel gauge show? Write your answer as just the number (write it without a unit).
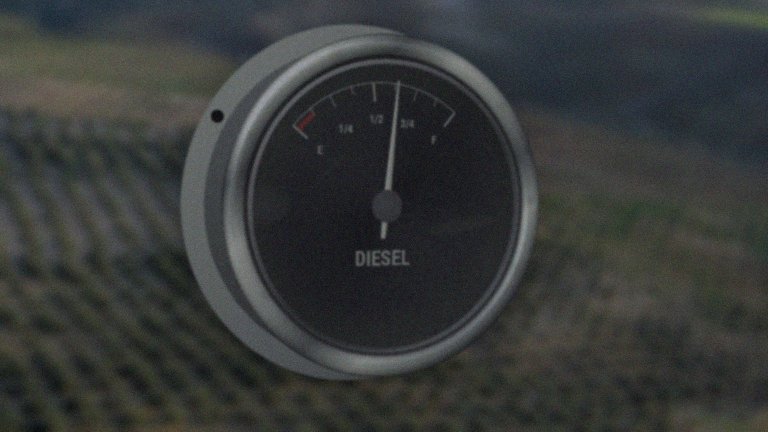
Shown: 0.625
